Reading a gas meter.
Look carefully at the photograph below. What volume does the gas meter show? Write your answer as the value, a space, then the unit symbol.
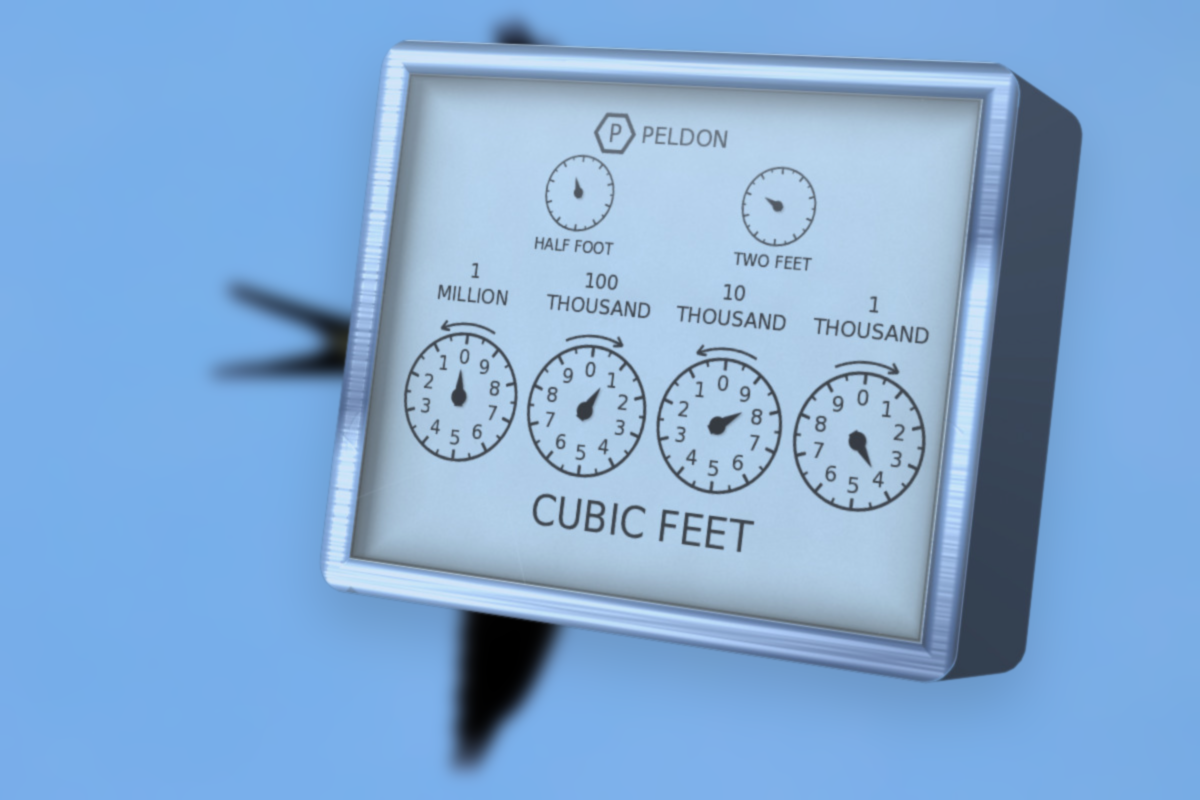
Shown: 8400 ft³
